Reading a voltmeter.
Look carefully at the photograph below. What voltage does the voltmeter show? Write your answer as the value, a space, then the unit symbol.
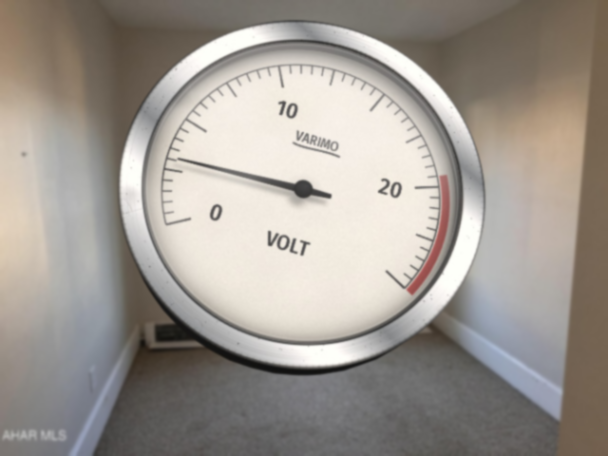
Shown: 3 V
